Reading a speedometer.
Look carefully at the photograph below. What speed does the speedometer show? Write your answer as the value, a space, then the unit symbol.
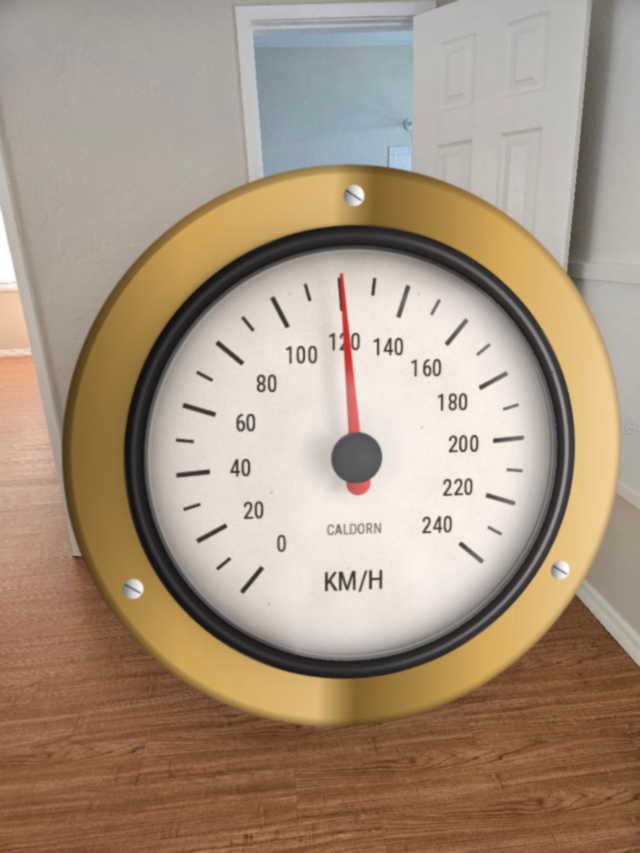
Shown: 120 km/h
